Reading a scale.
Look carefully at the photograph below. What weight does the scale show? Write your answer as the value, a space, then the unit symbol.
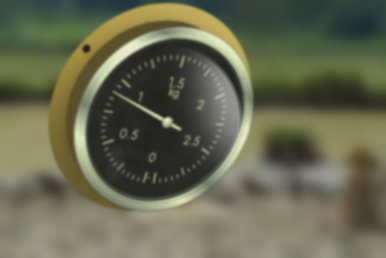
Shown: 0.9 kg
